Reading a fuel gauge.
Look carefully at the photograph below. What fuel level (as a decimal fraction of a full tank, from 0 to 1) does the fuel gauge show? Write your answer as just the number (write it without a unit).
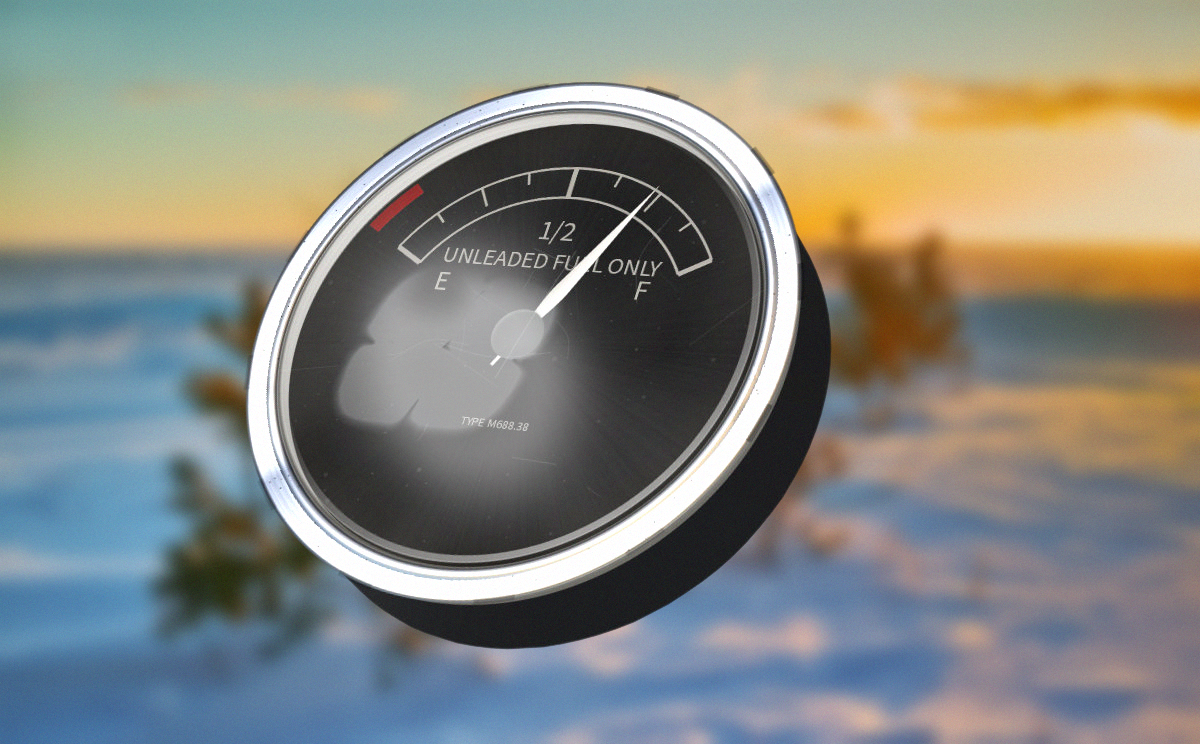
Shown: 0.75
